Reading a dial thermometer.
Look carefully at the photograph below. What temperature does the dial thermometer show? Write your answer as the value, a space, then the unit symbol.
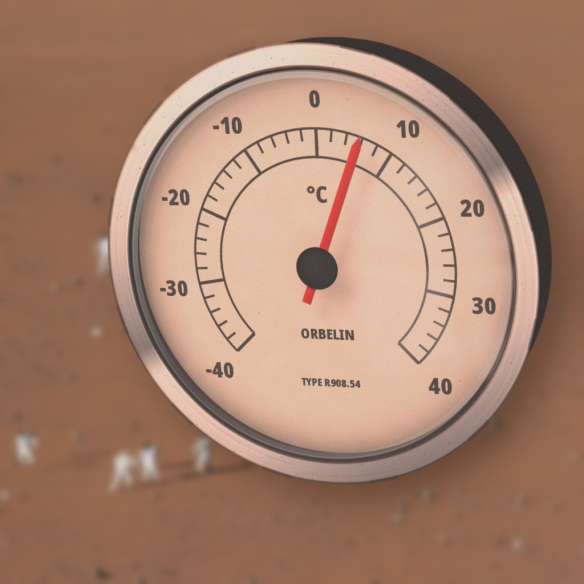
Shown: 6 °C
